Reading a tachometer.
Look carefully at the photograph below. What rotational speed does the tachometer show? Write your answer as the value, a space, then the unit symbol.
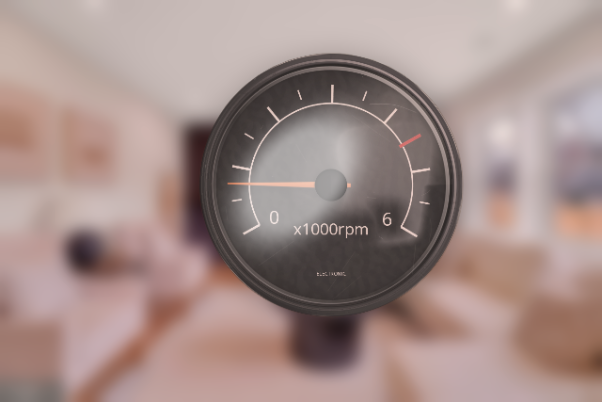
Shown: 750 rpm
